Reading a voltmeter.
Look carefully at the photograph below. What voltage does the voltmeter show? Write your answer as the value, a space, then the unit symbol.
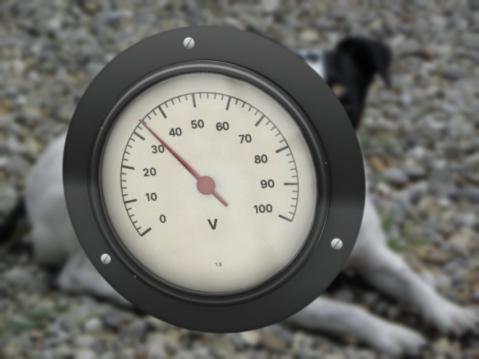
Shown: 34 V
